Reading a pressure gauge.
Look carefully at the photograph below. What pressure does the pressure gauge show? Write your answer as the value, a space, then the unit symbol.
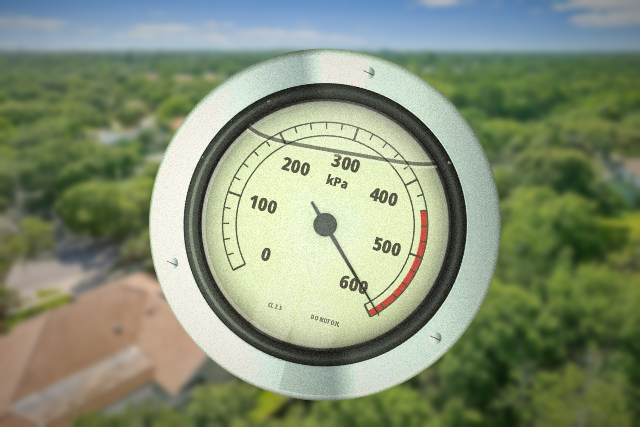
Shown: 590 kPa
